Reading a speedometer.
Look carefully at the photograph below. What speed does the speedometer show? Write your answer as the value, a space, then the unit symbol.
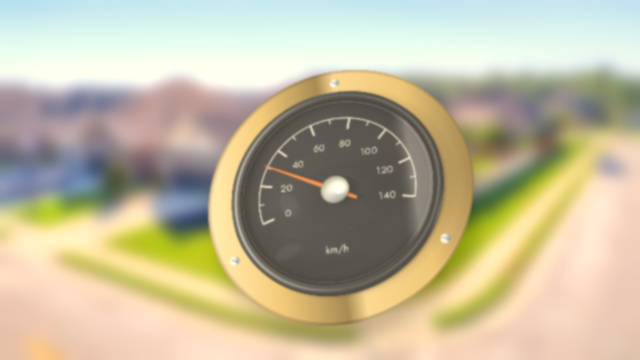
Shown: 30 km/h
